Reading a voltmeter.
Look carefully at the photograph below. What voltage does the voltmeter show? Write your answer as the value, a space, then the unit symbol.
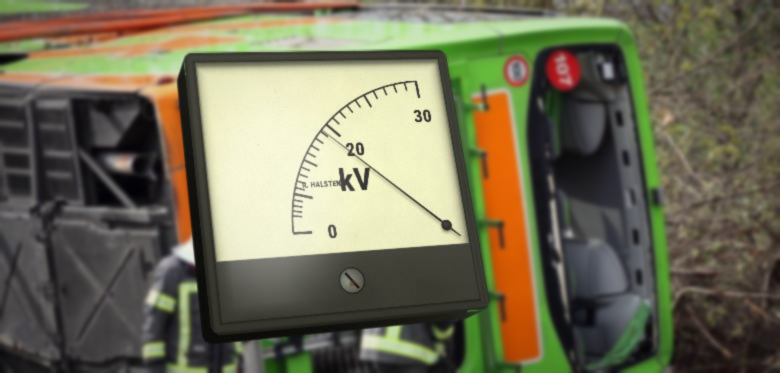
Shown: 19 kV
